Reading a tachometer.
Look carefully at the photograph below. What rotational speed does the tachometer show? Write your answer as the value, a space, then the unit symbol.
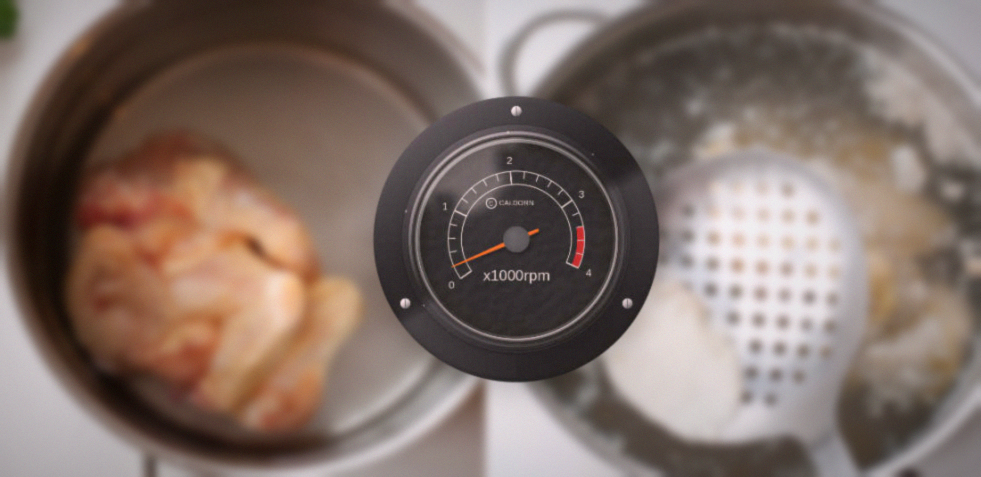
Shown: 200 rpm
